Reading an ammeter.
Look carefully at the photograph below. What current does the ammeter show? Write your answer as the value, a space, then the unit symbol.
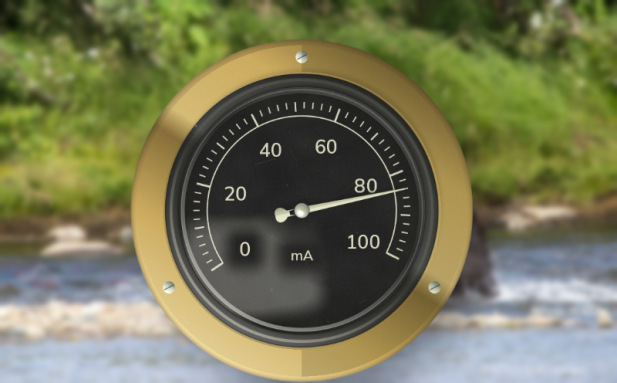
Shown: 84 mA
